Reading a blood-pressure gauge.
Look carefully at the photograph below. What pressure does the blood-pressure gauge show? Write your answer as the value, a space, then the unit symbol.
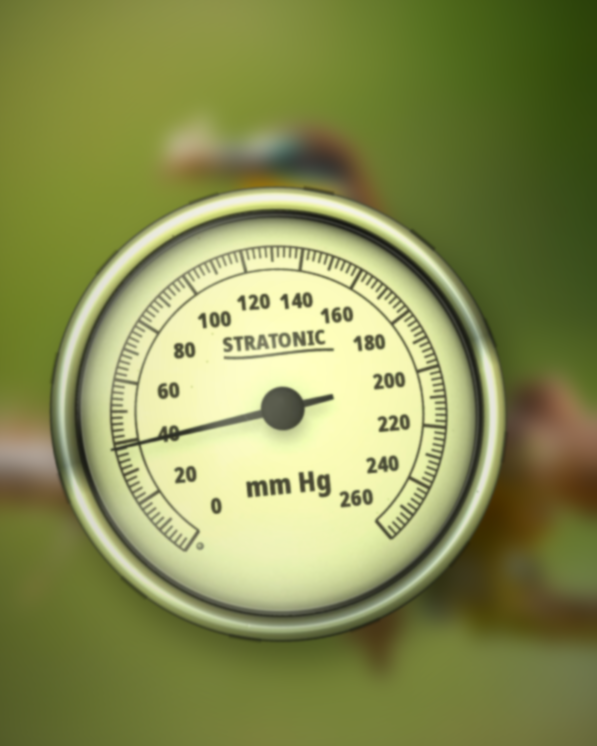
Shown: 38 mmHg
